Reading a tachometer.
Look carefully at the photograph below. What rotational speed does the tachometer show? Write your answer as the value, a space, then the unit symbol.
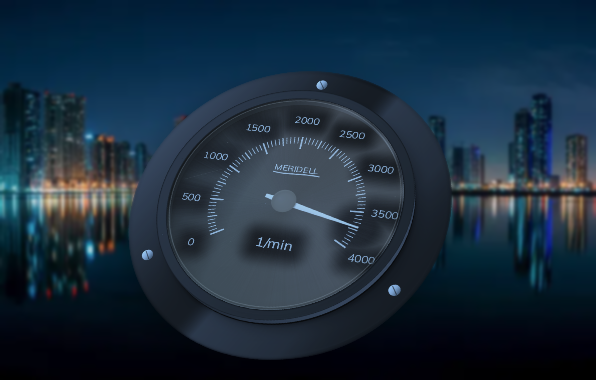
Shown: 3750 rpm
